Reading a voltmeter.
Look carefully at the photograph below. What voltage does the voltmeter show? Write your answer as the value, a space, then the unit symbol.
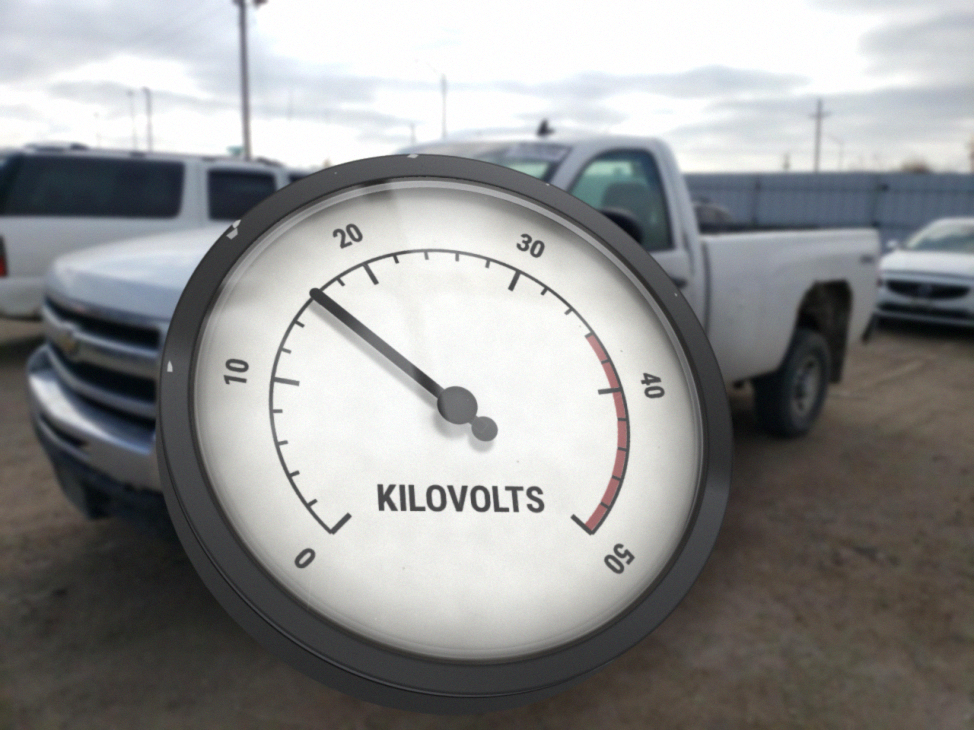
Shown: 16 kV
